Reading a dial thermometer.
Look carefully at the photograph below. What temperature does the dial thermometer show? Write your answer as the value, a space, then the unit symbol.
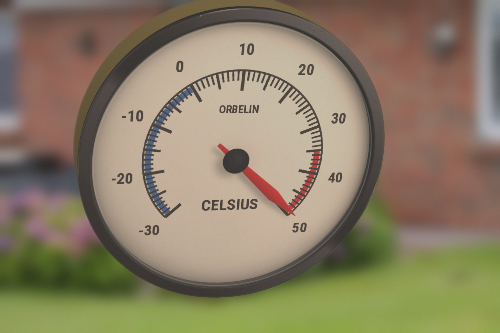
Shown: 49 °C
